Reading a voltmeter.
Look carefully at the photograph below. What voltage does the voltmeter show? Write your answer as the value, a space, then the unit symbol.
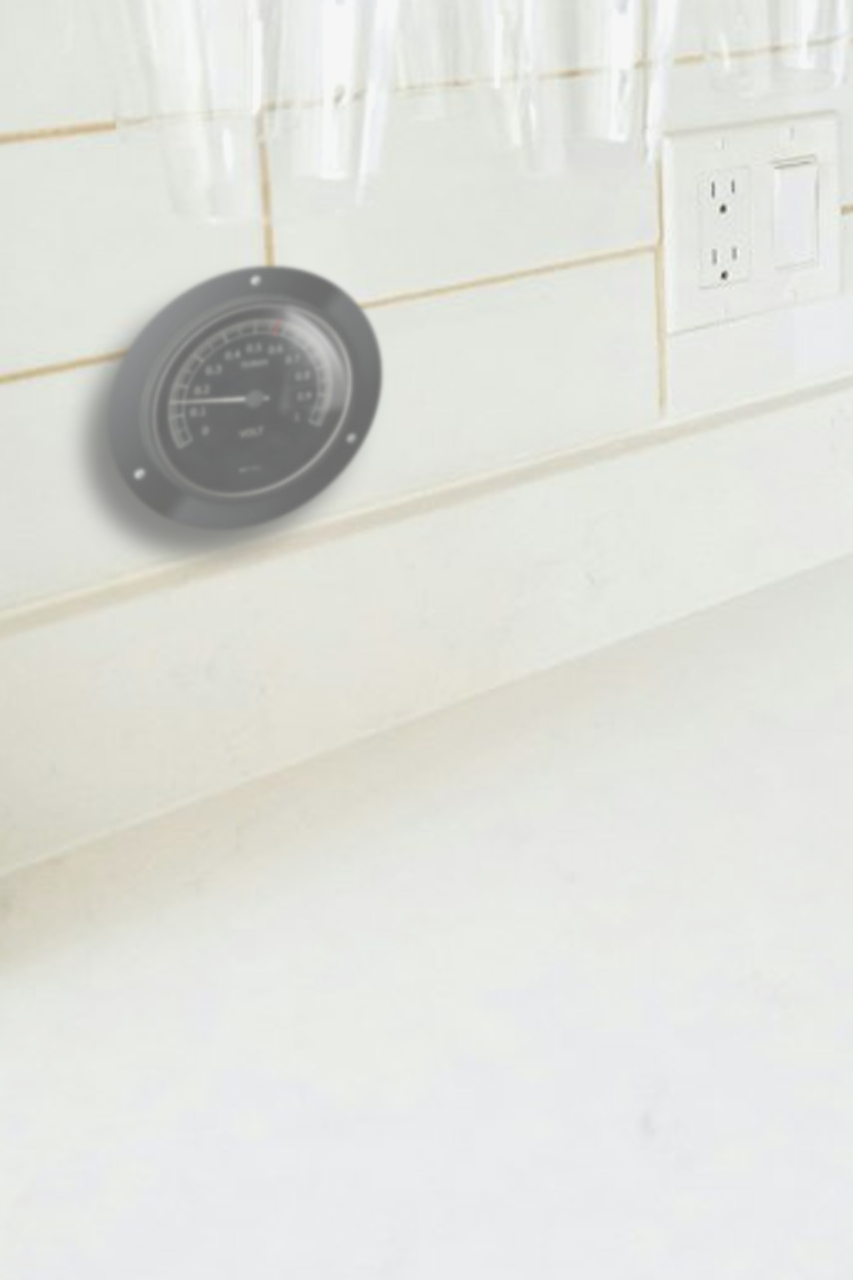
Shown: 0.15 V
